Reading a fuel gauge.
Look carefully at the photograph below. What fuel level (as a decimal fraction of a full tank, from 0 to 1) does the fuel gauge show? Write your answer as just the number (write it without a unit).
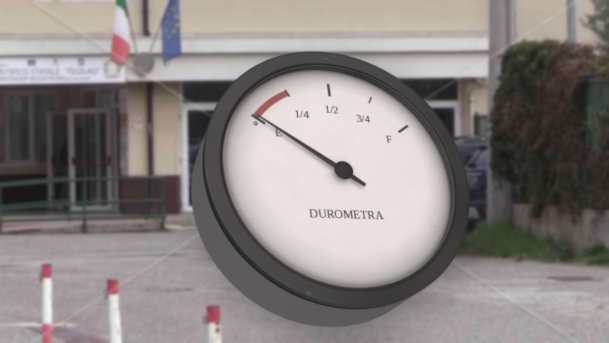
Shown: 0
